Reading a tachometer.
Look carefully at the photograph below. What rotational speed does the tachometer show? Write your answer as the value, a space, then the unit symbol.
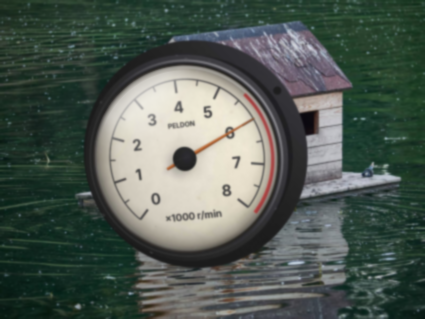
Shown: 6000 rpm
